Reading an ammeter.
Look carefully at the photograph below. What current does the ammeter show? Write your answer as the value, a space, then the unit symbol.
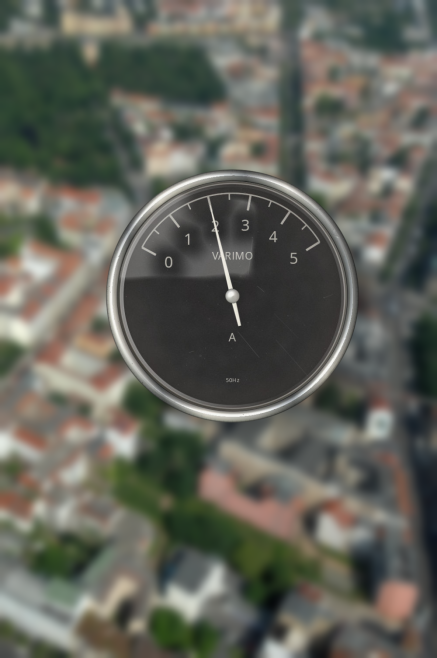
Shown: 2 A
